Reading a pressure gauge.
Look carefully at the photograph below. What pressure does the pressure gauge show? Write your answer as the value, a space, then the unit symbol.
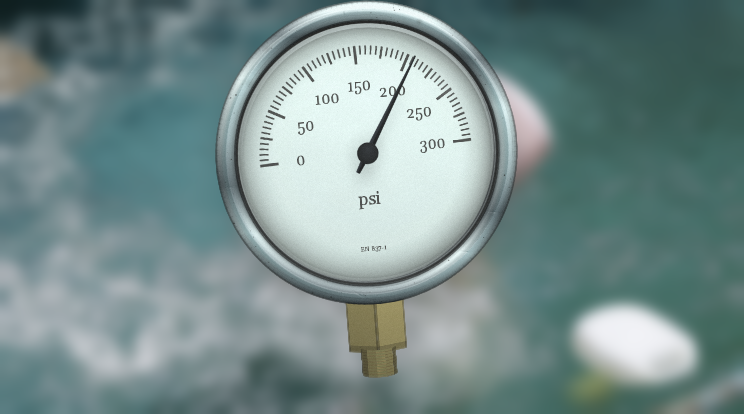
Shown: 205 psi
